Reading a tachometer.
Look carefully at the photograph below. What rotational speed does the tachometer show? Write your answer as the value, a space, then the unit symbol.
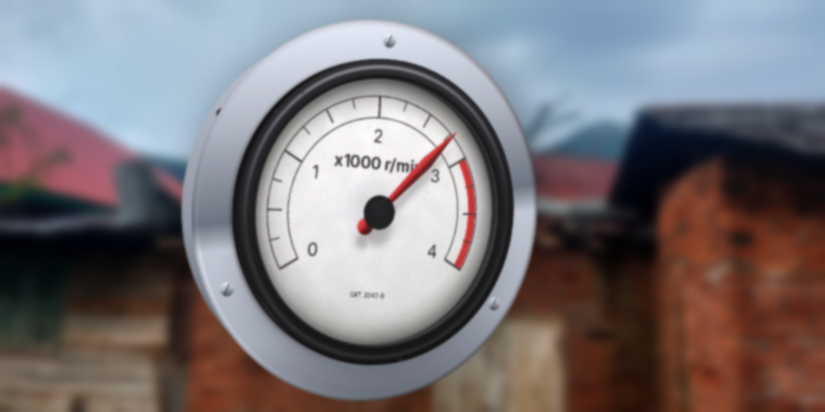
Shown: 2750 rpm
